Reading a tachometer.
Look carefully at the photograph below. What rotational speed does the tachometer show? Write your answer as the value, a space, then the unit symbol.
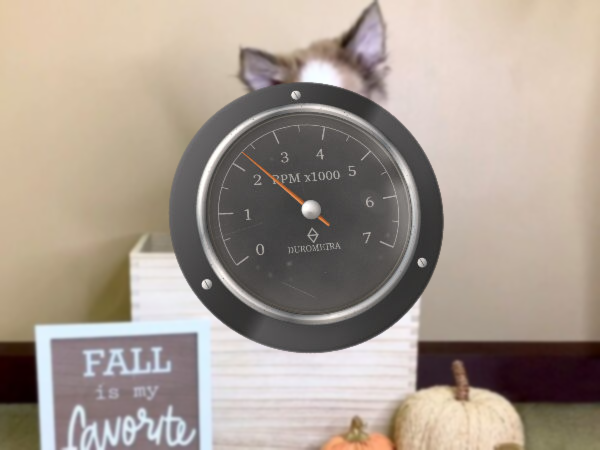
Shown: 2250 rpm
